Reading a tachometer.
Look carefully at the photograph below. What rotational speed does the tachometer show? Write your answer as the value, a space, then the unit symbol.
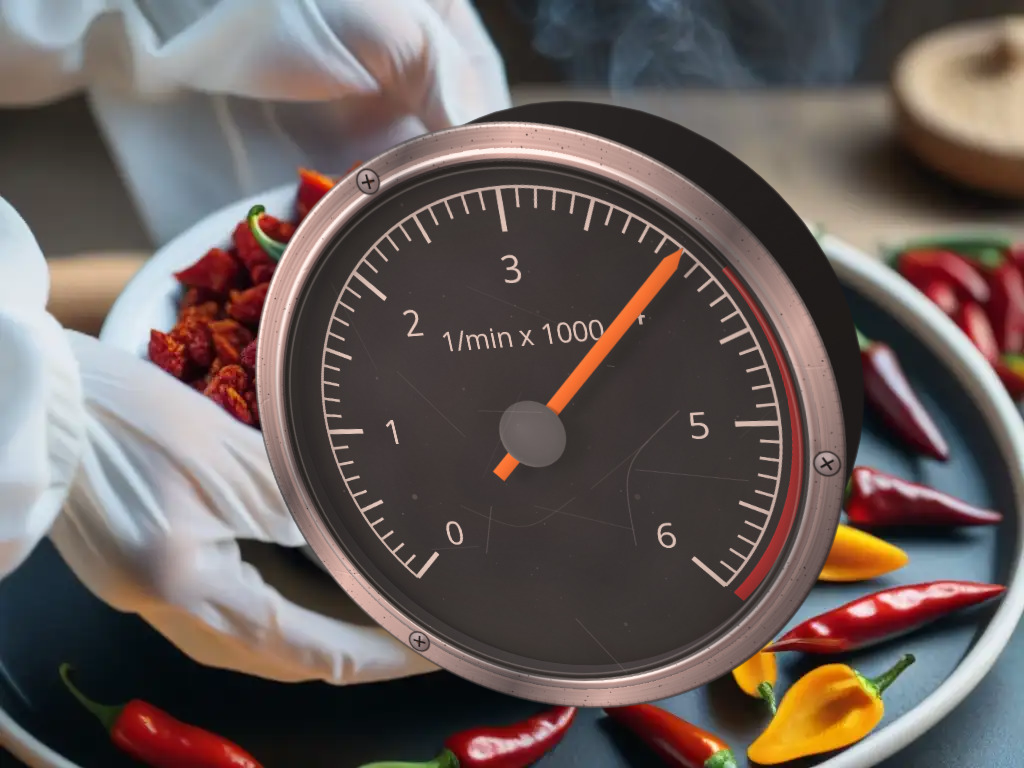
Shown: 4000 rpm
